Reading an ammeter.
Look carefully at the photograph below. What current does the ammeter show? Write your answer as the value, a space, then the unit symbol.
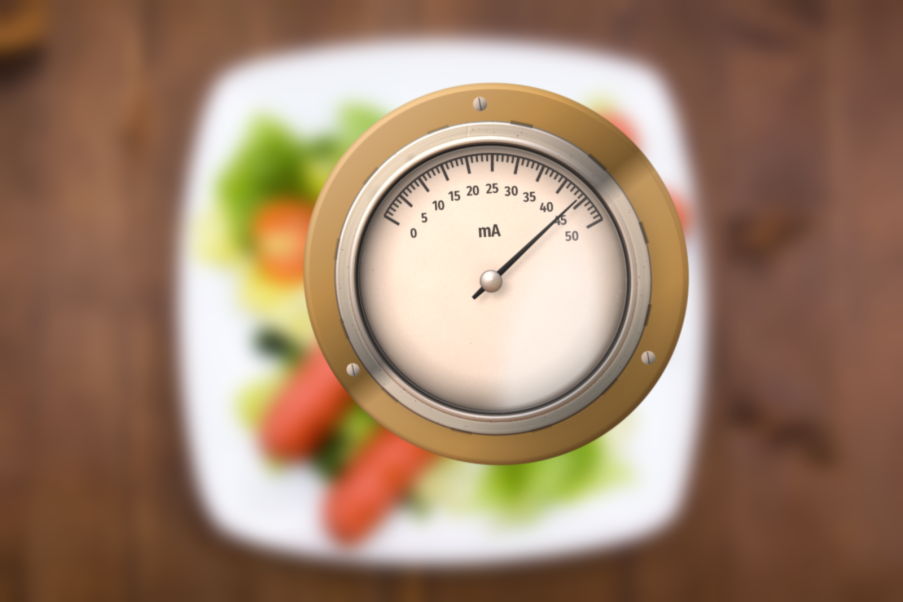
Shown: 44 mA
